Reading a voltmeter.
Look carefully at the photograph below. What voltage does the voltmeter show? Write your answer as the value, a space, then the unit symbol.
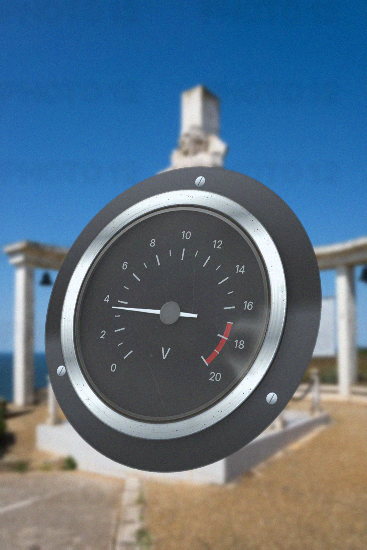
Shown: 3.5 V
